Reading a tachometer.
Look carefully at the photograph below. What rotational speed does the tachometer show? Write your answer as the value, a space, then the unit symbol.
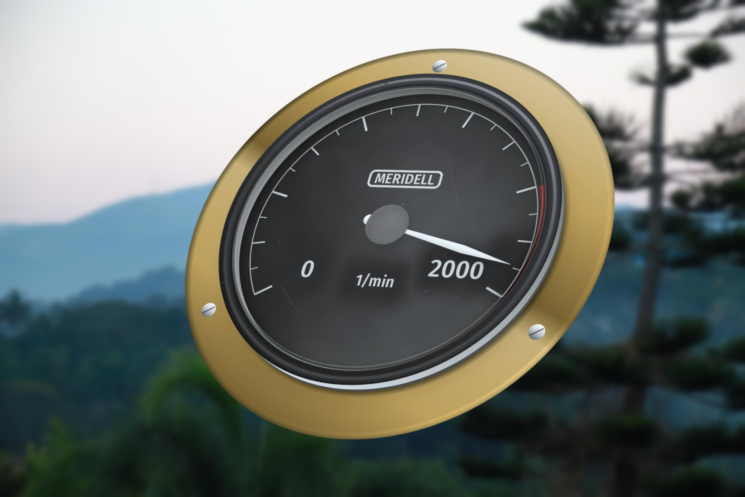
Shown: 1900 rpm
